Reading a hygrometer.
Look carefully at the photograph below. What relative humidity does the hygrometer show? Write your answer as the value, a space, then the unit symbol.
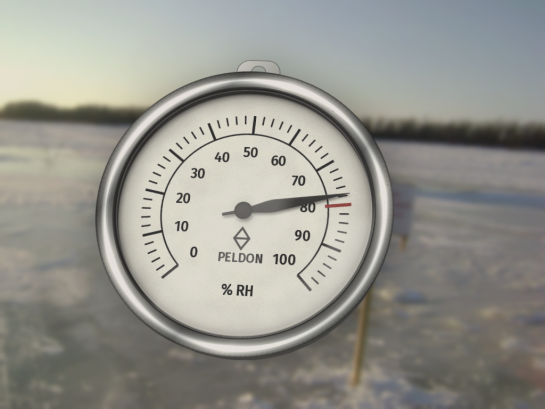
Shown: 78 %
